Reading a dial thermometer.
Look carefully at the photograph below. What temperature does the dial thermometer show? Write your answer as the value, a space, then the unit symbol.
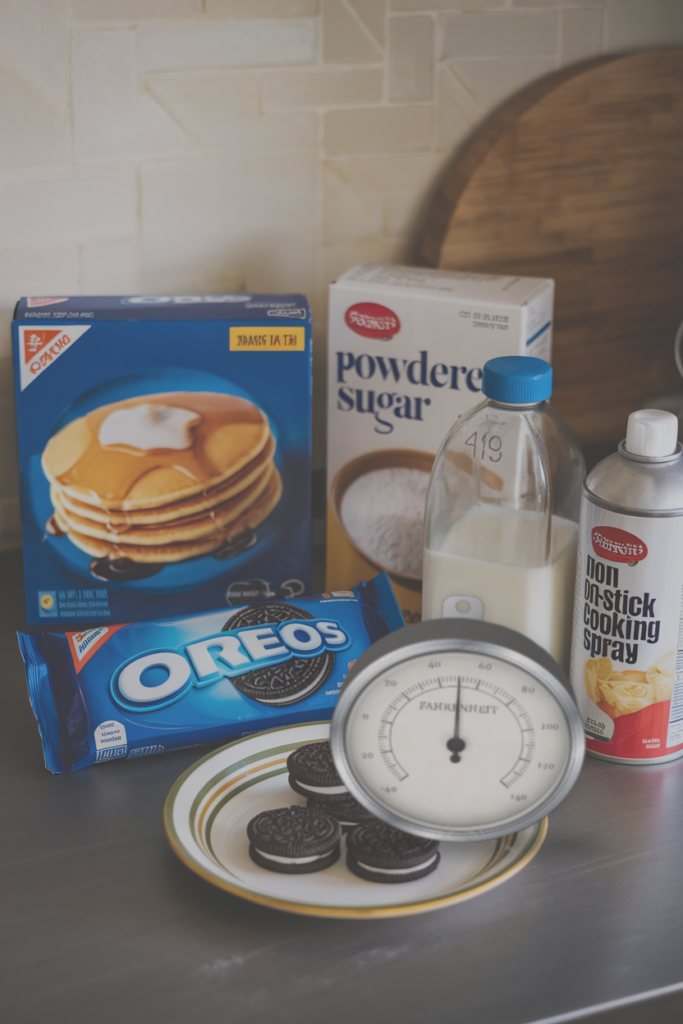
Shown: 50 °F
